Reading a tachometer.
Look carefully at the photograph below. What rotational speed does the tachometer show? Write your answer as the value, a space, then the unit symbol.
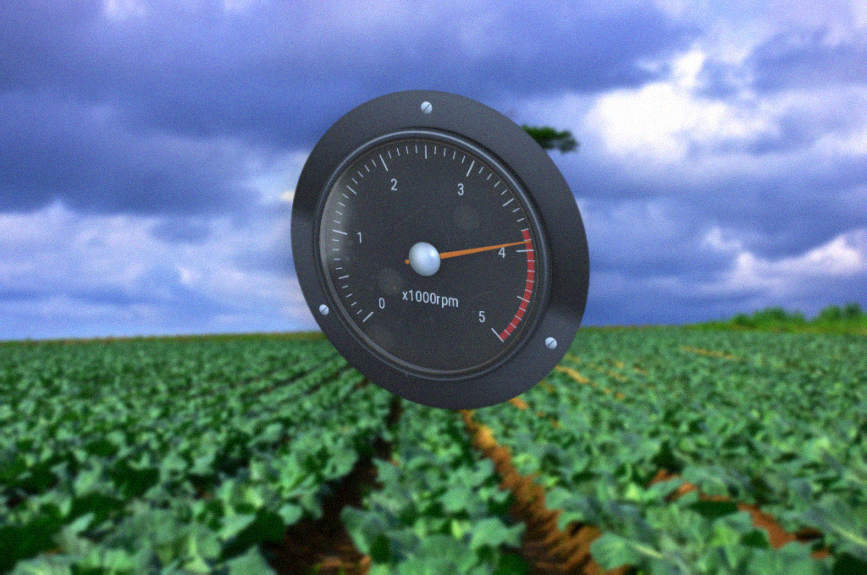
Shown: 3900 rpm
